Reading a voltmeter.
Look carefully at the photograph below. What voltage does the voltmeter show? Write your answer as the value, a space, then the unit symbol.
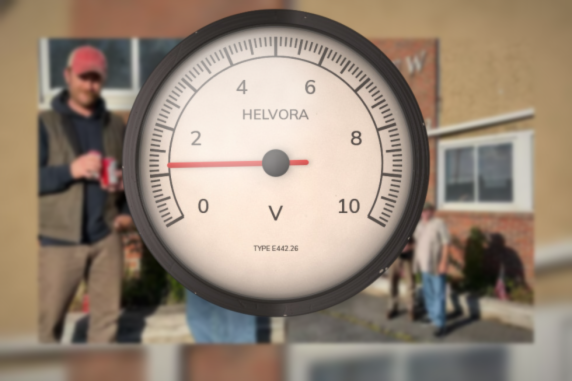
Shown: 1.2 V
